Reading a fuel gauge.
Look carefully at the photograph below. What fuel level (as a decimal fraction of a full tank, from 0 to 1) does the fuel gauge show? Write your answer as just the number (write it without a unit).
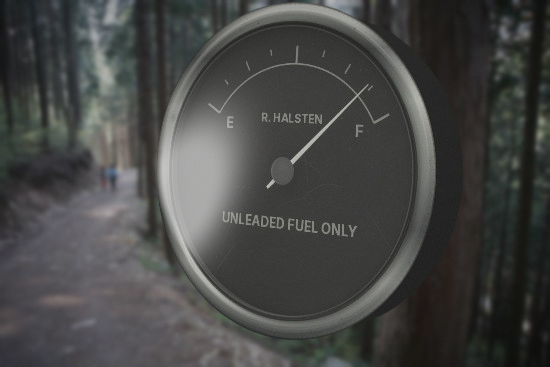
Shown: 0.875
